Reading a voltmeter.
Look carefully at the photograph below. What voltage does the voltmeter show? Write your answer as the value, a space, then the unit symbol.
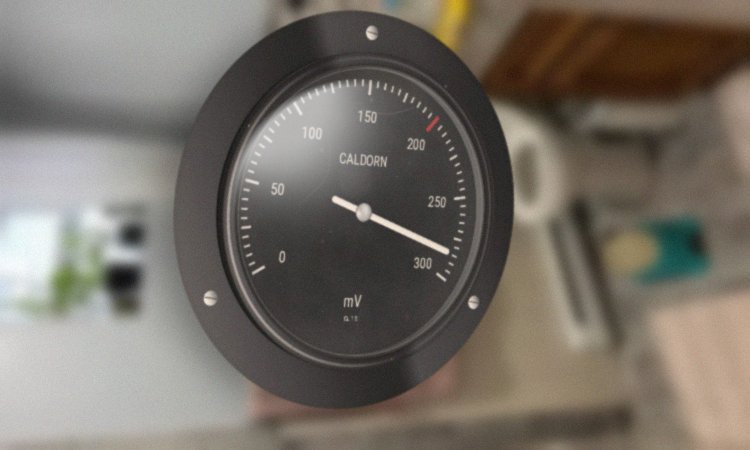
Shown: 285 mV
